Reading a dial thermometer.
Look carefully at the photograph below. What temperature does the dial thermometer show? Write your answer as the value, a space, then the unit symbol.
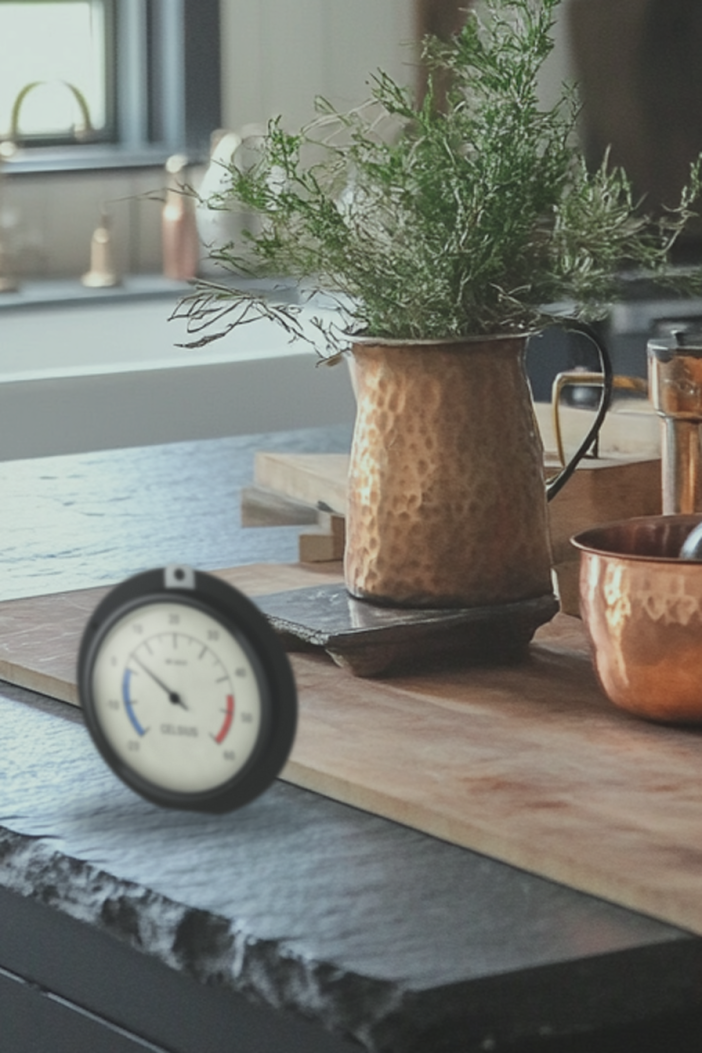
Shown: 5 °C
